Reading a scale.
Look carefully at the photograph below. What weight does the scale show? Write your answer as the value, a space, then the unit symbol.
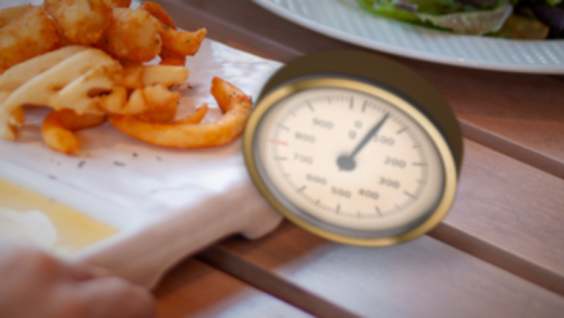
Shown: 50 g
